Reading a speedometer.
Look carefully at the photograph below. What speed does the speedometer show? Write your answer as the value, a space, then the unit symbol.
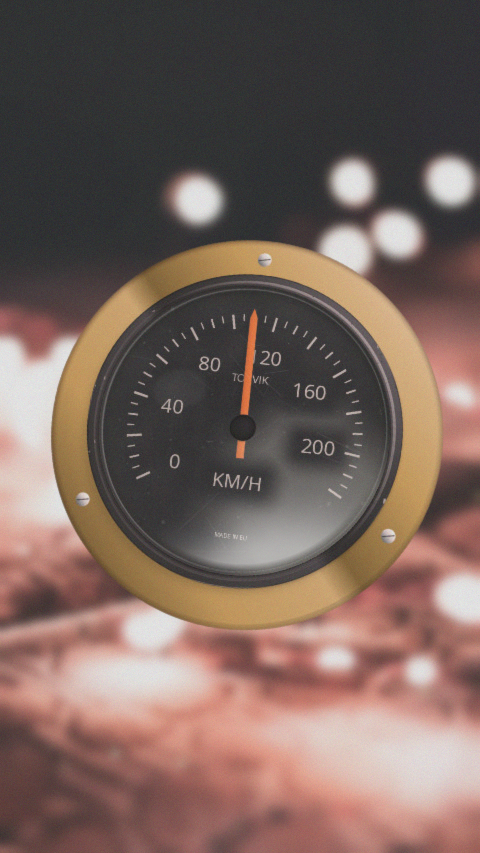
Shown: 110 km/h
